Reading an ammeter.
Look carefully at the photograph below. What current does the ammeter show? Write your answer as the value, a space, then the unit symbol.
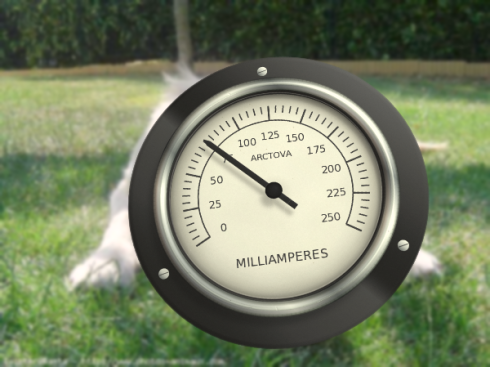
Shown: 75 mA
